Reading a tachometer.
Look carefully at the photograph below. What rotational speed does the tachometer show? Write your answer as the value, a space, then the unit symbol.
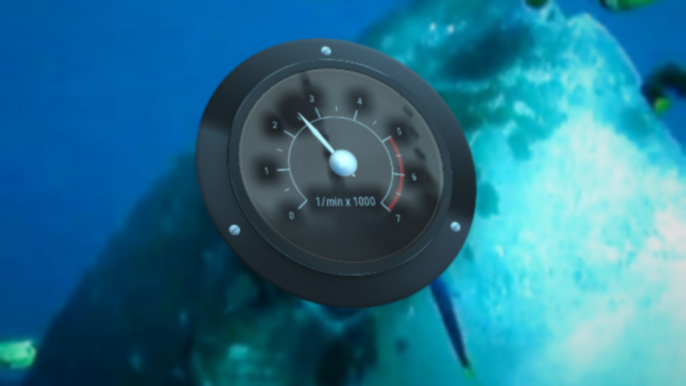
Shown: 2500 rpm
